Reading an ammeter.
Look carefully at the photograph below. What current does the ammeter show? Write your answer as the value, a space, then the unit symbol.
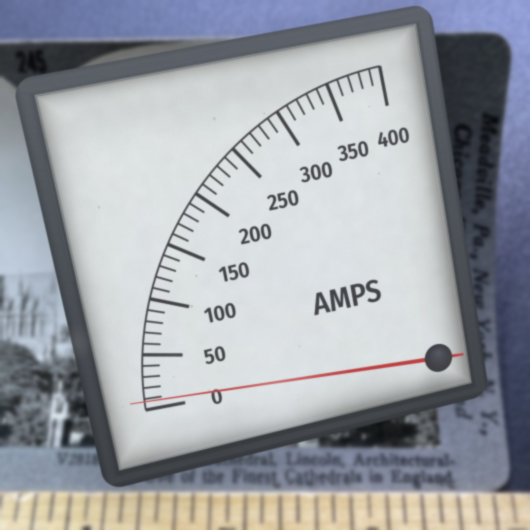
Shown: 10 A
